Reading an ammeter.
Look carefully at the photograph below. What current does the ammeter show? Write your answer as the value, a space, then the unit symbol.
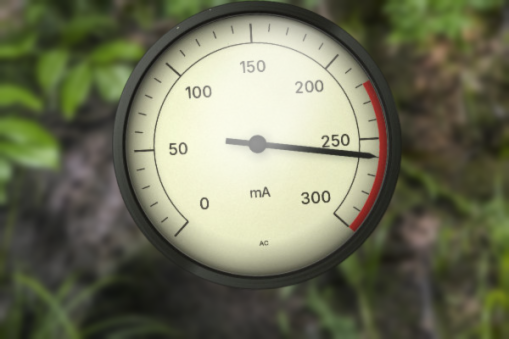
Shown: 260 mA
